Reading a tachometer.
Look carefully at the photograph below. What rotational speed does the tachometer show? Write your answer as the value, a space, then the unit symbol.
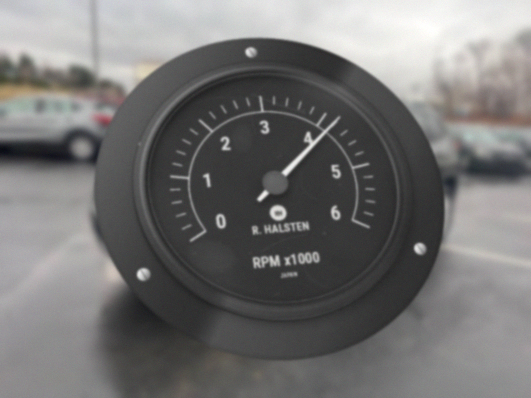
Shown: 4200 rpm
